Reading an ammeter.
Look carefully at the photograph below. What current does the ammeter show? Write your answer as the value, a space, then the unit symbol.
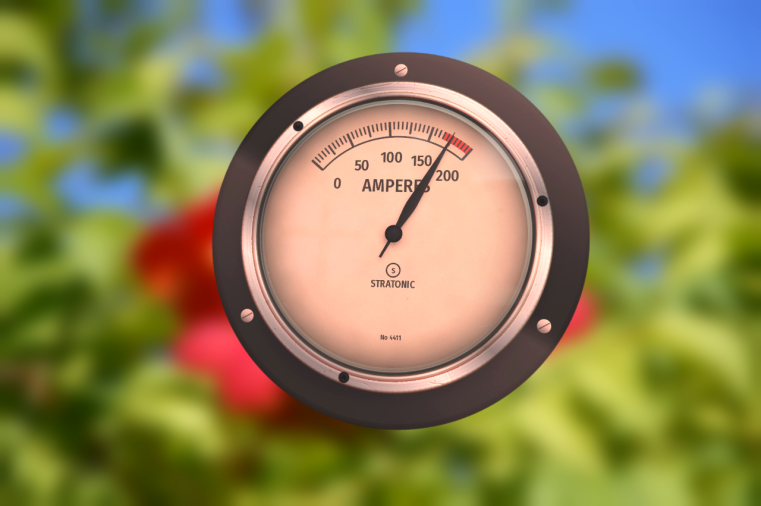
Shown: 175 A
